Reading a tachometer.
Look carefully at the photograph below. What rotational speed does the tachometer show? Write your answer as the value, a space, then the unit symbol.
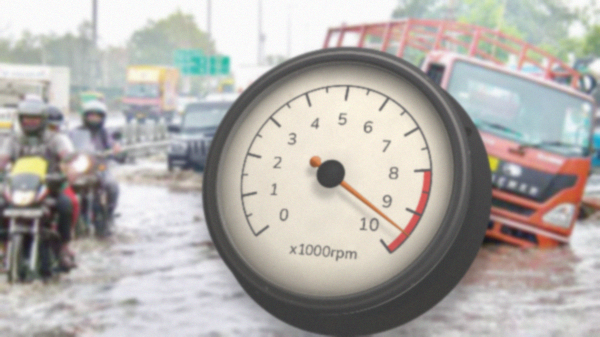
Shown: 9500 rpm
